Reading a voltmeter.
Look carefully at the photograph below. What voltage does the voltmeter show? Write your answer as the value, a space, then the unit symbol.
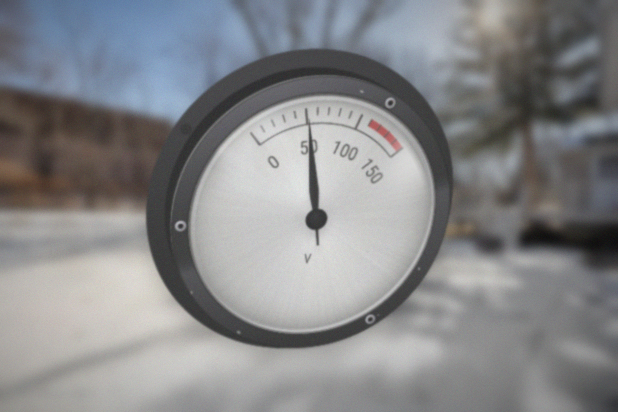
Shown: 50 V
